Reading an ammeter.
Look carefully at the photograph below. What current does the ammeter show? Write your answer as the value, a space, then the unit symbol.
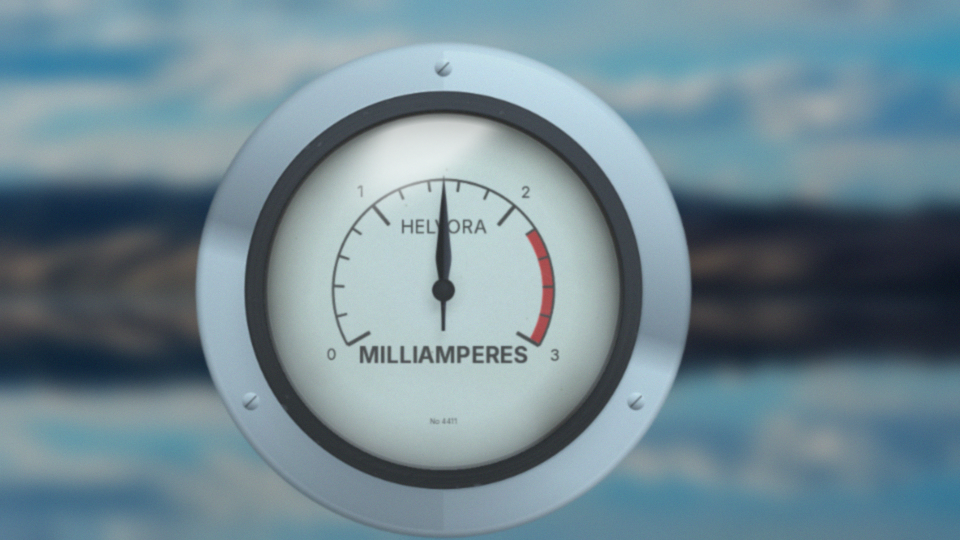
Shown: 1.5 mA
